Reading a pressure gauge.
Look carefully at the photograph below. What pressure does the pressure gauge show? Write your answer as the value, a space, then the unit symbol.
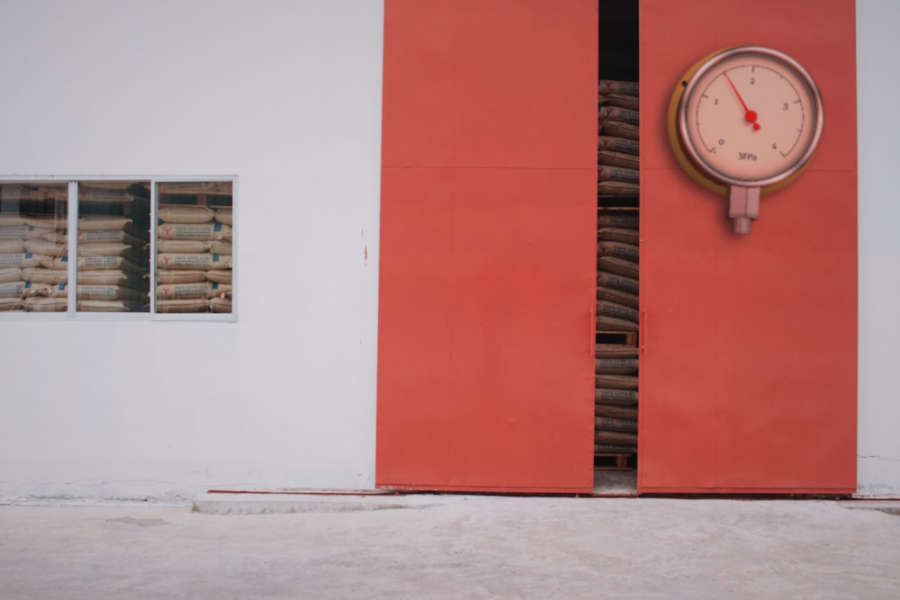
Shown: 1.5 MPa
